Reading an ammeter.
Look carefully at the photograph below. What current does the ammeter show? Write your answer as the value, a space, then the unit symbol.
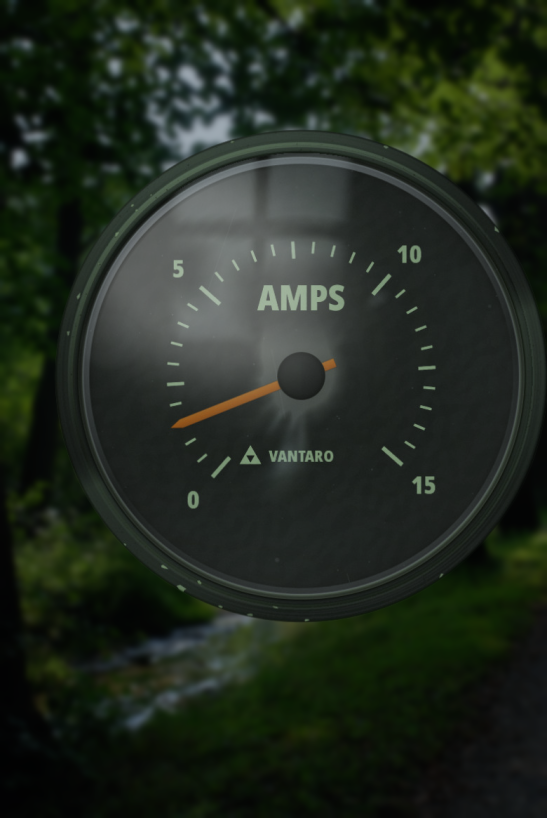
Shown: 1.5 A
